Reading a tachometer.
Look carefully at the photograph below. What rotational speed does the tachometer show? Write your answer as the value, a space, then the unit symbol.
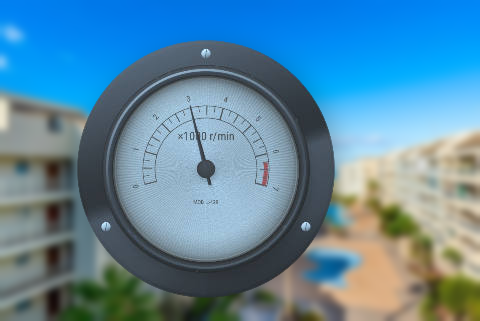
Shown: 3000 rpm
